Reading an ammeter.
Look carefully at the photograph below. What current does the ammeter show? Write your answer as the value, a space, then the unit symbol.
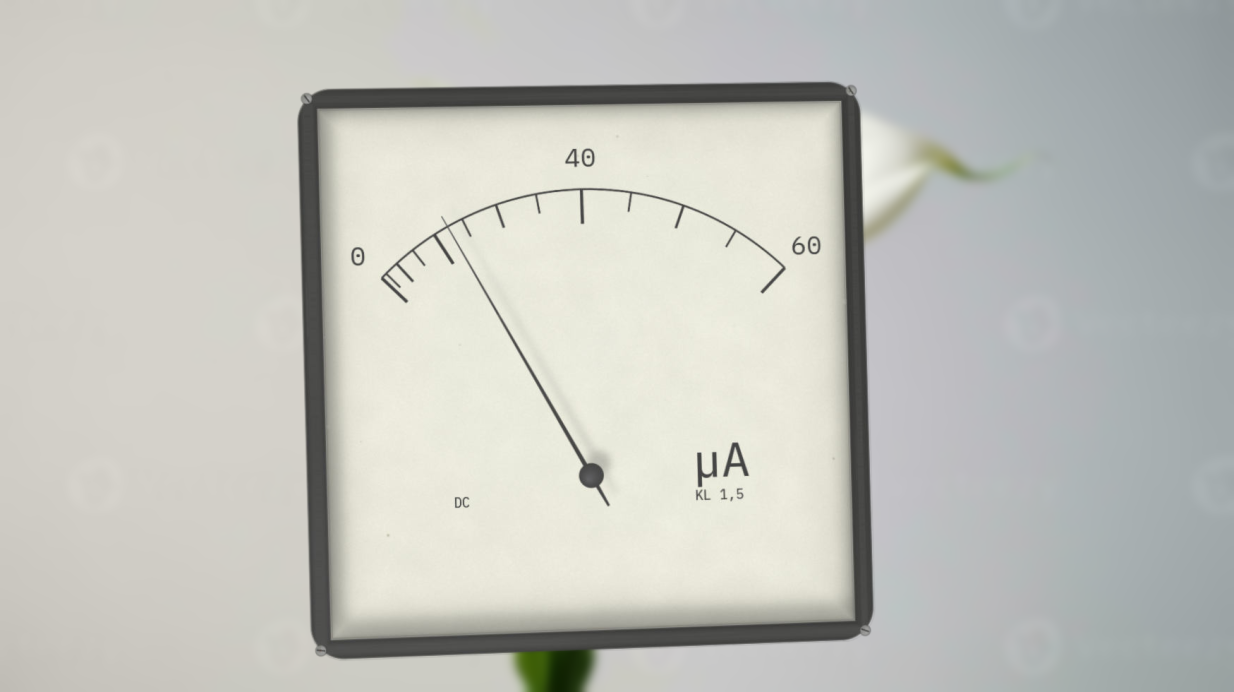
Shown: 22.5 µA
